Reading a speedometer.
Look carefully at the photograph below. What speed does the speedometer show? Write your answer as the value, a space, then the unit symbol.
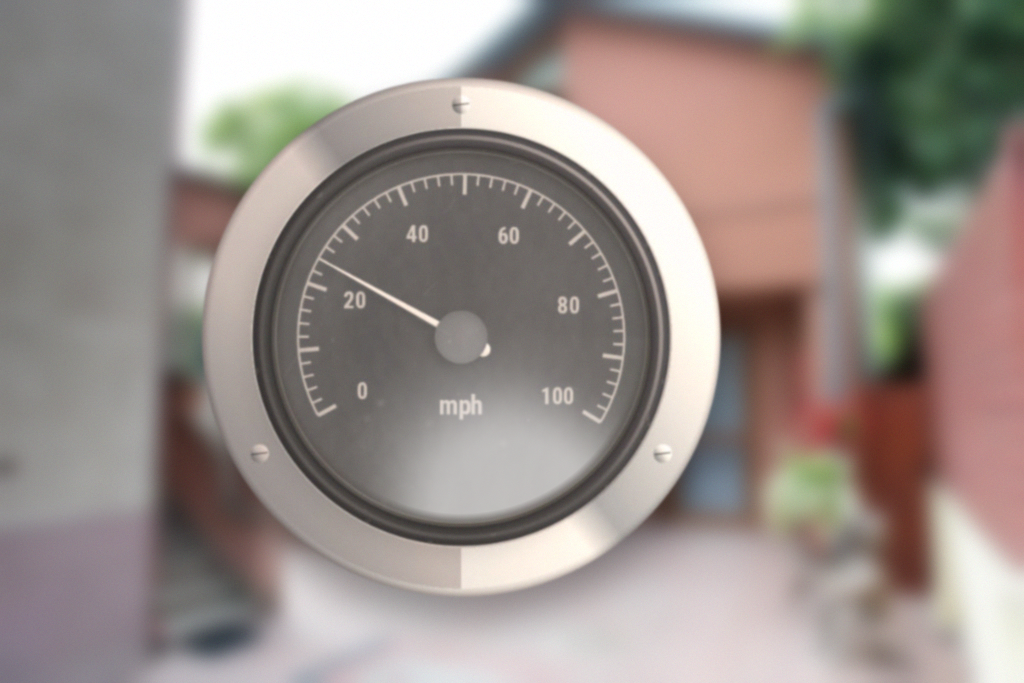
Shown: 24 mph
